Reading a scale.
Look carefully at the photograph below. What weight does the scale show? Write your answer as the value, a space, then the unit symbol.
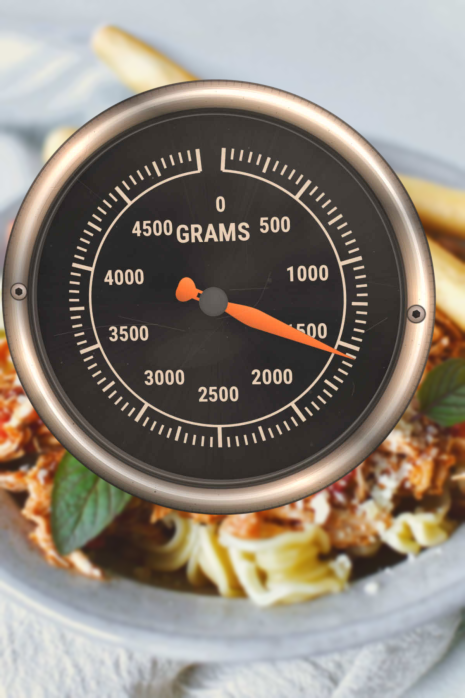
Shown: 1550 g
